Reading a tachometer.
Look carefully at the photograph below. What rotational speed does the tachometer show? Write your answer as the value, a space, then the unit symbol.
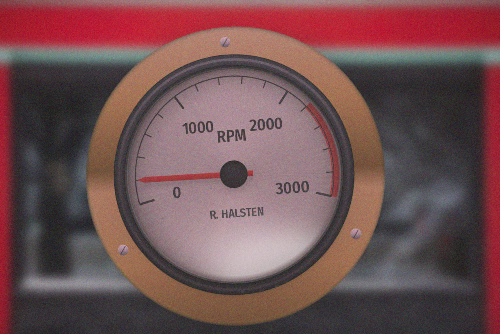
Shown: 200 rpm
